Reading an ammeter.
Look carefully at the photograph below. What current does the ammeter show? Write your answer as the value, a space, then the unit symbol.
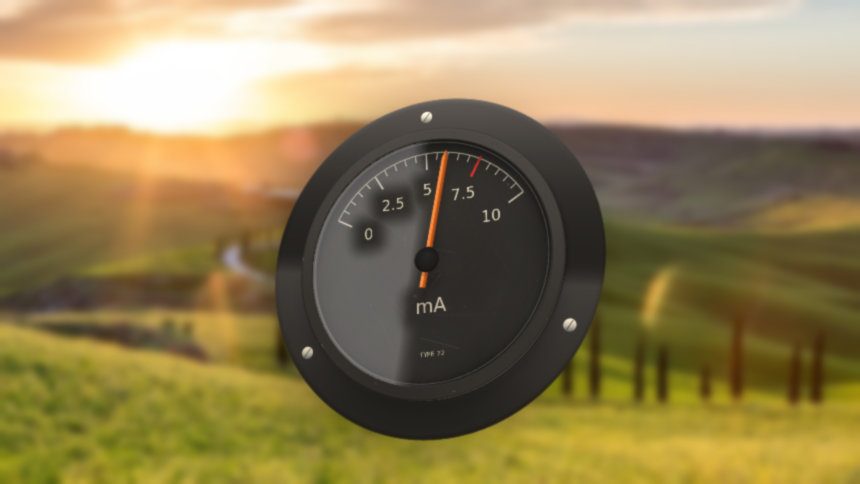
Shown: 6 mA
